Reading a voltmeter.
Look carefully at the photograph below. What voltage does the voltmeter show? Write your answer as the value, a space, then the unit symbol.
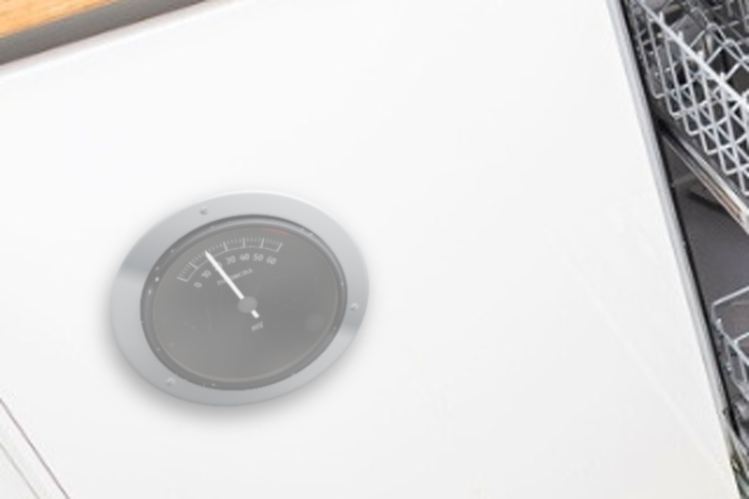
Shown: 20 mV
